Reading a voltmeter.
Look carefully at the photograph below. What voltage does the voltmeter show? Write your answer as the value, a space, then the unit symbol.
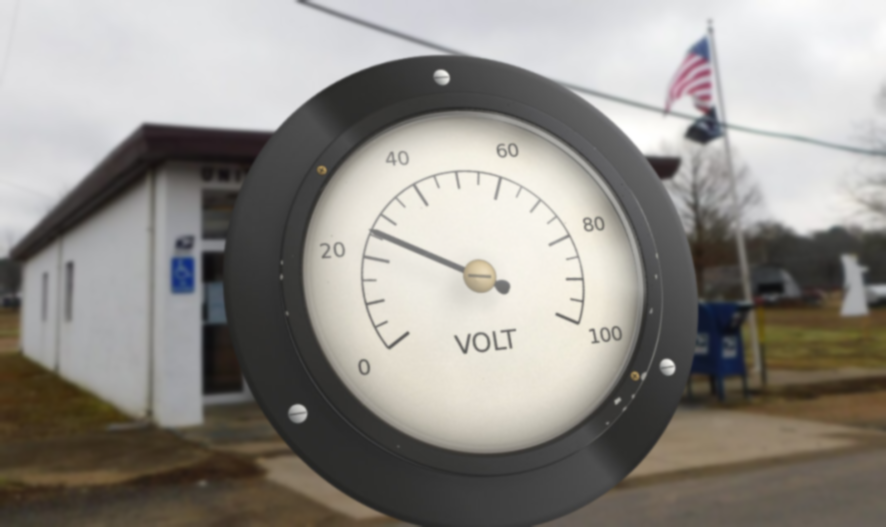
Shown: 25 V
